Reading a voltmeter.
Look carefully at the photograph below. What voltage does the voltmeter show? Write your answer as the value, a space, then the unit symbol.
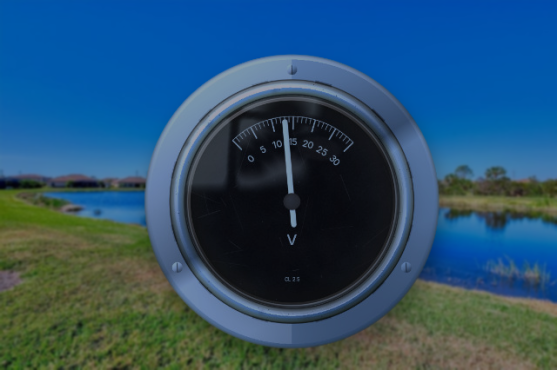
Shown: 13 V
